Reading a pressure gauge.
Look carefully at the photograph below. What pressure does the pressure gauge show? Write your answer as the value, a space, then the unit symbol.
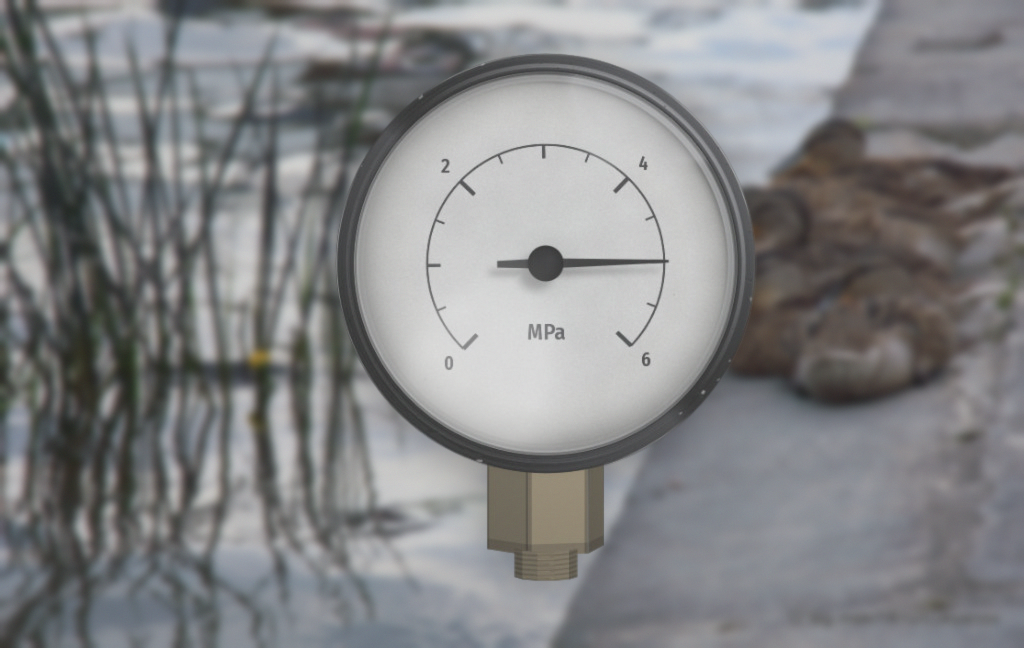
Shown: 5 MPa
